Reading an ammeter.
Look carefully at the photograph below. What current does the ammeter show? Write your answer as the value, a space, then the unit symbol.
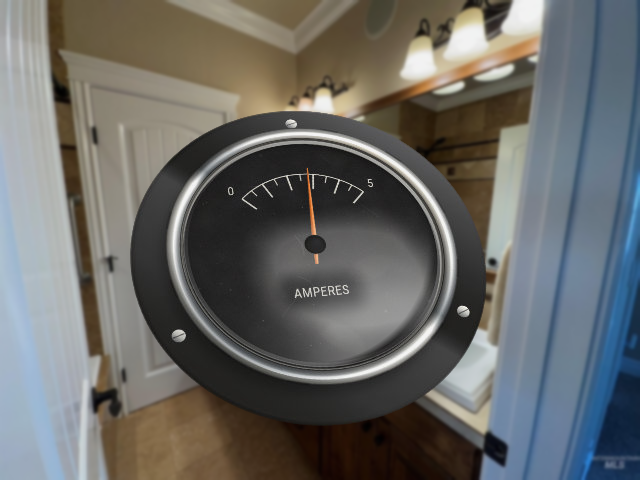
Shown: 2.75 A
